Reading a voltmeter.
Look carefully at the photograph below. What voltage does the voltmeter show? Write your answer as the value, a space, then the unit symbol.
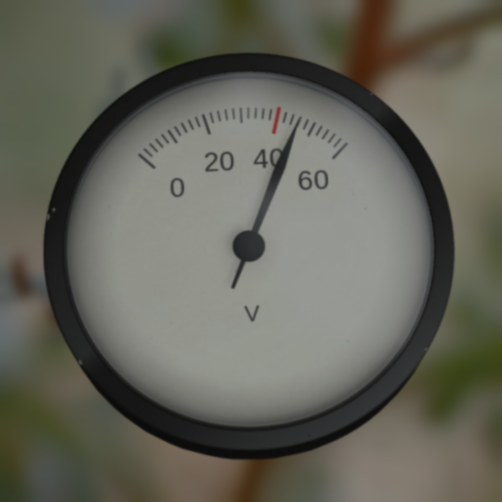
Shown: 46 V
